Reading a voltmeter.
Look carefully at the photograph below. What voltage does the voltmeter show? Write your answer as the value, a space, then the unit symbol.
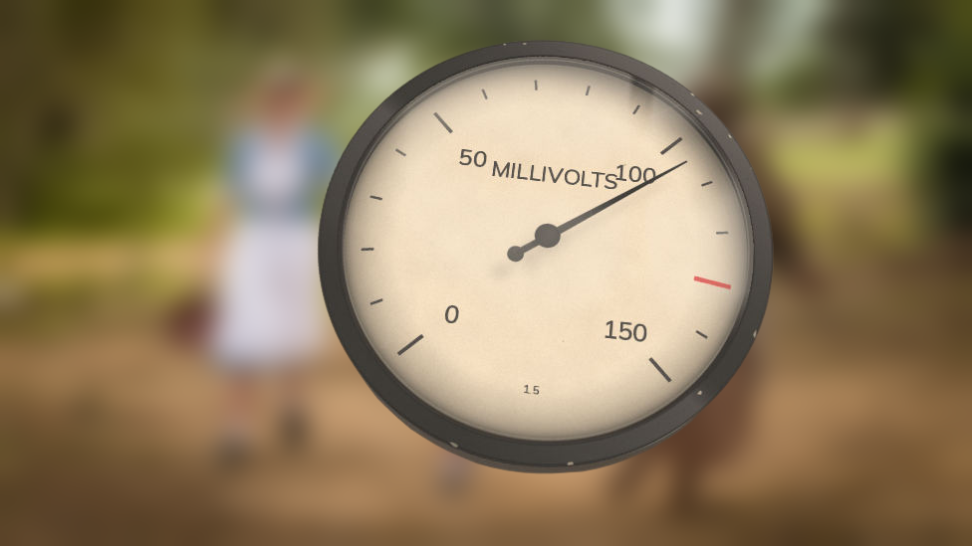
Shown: 105 mV
